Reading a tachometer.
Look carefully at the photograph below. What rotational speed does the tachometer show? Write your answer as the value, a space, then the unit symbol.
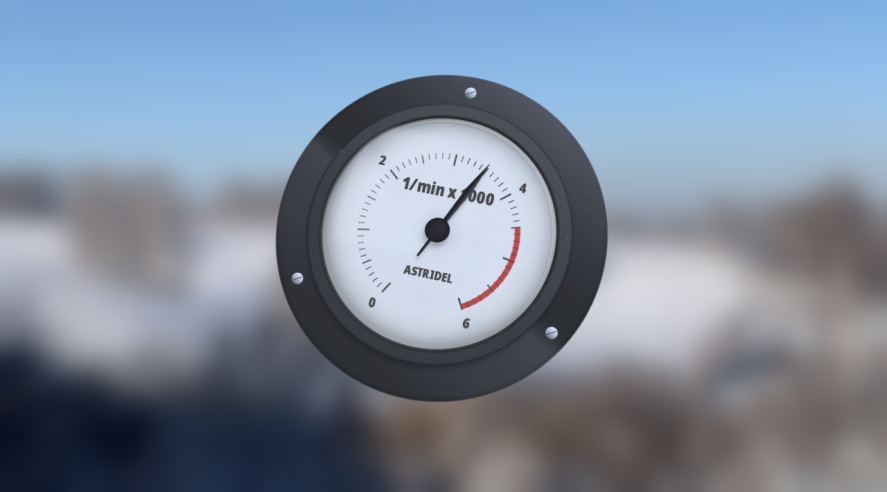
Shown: 3500 rpm
